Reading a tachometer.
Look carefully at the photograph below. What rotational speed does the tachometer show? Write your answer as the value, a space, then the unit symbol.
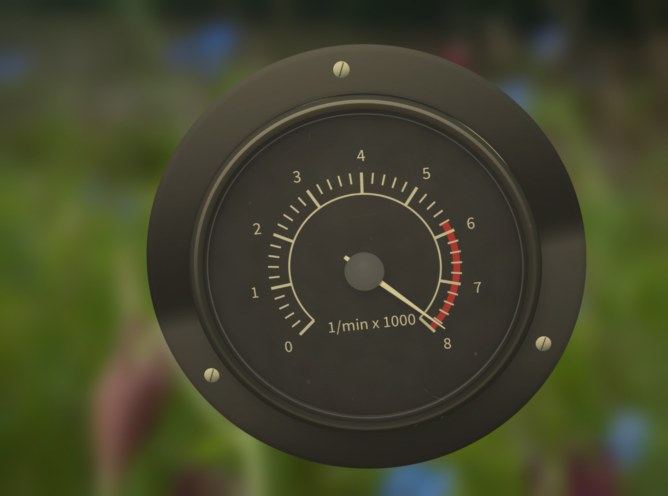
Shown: 7800 rpm
